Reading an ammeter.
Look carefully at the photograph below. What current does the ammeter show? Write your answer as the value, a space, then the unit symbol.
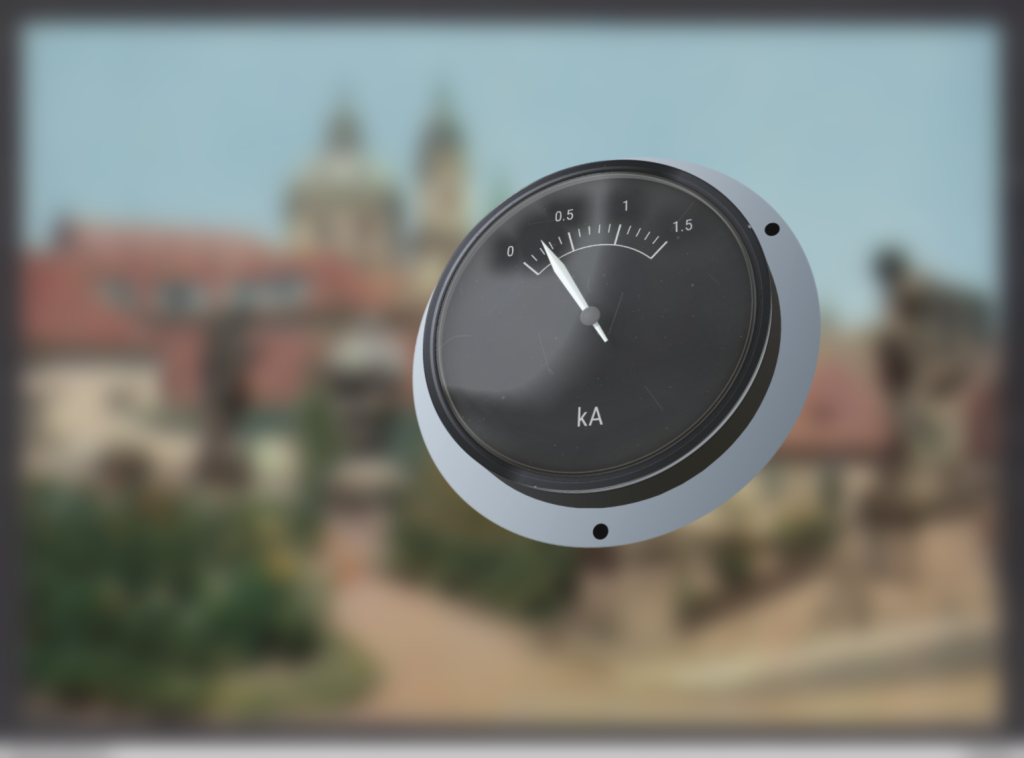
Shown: 0.25 kA
